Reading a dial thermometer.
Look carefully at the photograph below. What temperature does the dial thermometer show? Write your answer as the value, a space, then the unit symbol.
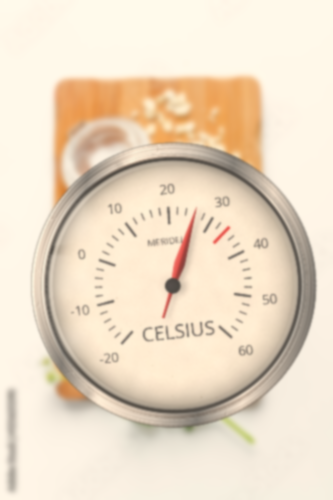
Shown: 26 °C
